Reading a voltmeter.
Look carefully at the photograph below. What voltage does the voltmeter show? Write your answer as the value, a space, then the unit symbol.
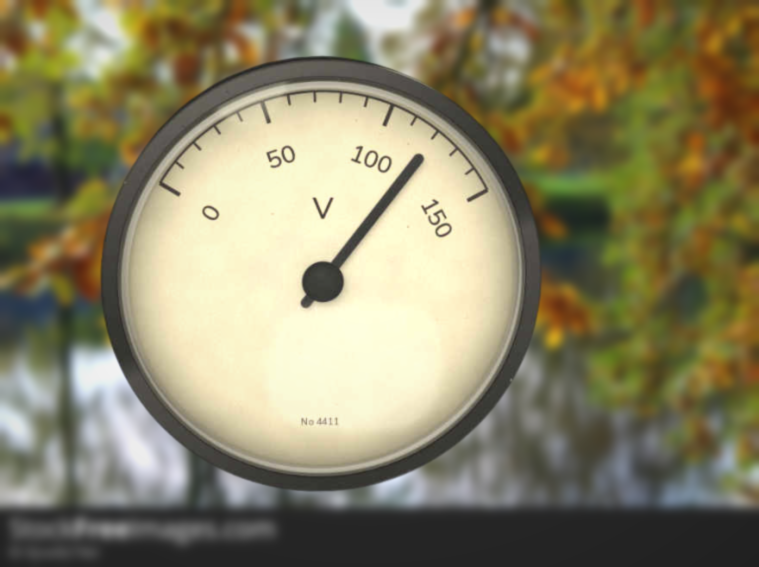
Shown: 120 V
